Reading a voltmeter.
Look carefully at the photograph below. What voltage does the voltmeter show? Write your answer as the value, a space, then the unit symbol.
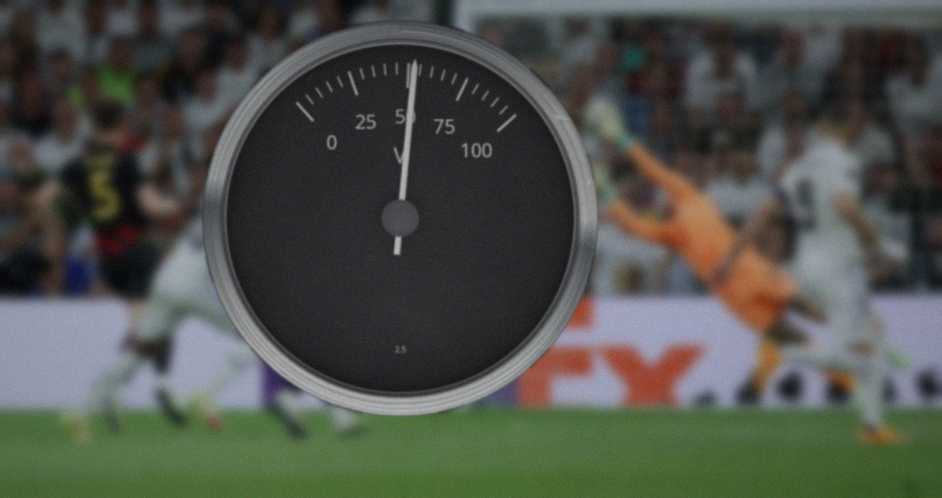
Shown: 52.5 V
